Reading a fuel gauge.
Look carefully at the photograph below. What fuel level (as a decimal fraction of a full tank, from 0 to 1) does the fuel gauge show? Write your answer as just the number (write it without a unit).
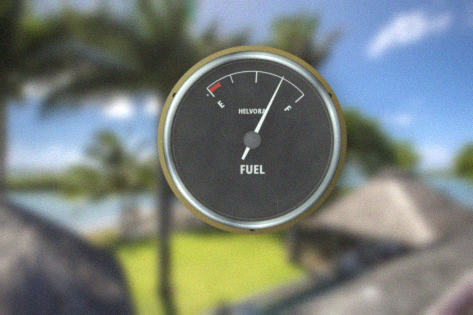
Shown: 0.75
